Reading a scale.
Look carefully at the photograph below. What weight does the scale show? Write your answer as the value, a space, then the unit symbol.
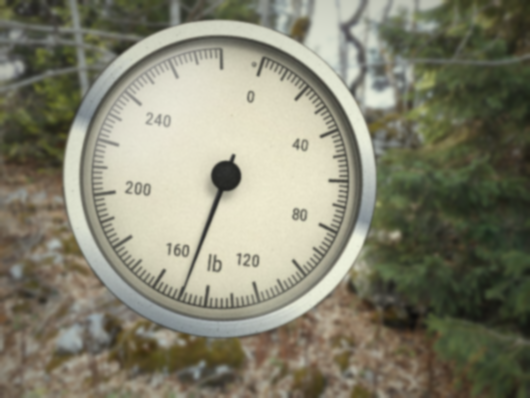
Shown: 150 lb
